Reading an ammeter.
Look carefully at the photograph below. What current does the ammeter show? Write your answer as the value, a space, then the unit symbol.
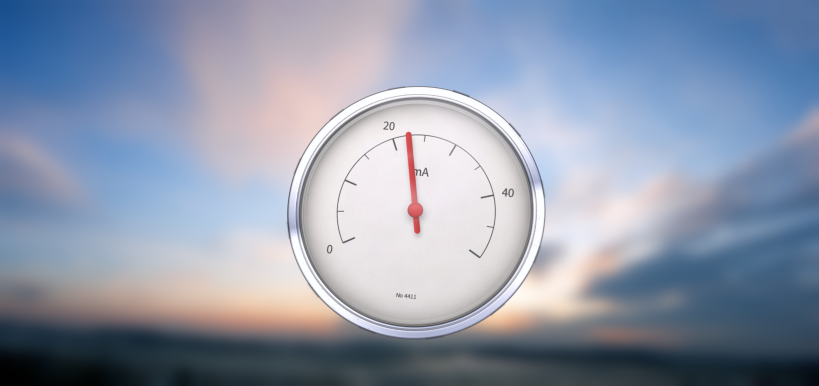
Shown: 22.5 mA
